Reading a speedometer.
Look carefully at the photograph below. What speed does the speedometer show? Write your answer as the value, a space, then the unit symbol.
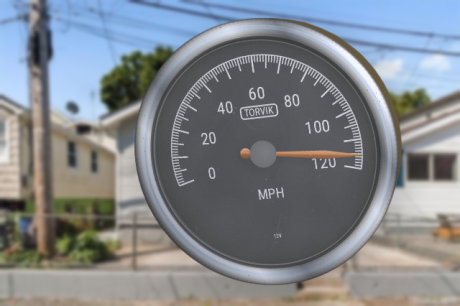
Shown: 115 mph
